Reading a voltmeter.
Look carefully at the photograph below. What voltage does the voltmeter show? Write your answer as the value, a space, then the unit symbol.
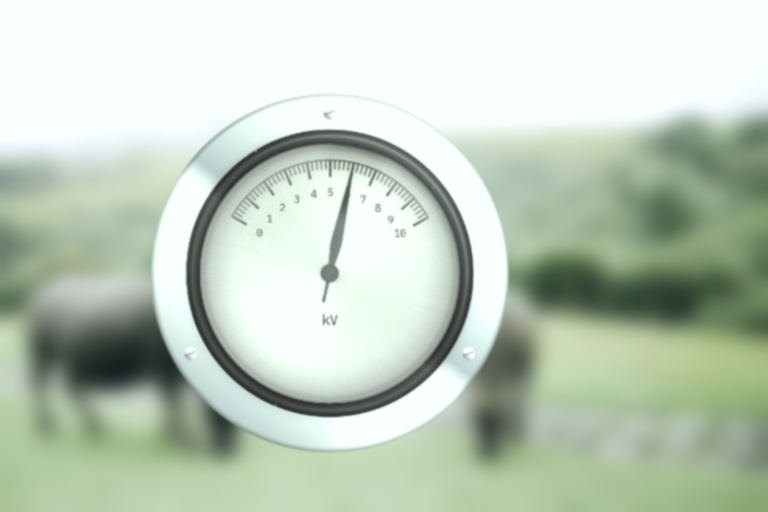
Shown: 6 kV
